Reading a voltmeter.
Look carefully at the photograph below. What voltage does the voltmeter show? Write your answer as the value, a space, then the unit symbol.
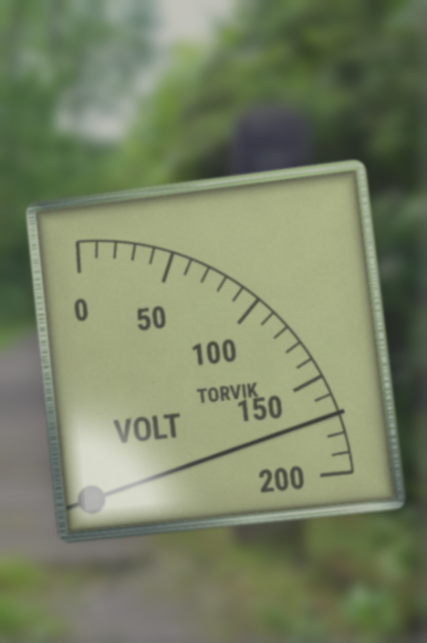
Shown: 170 V
